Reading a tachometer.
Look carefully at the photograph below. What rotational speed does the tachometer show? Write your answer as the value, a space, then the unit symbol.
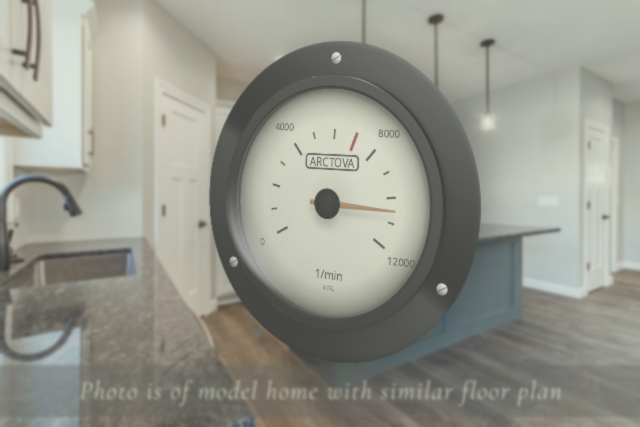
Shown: 10500 rpm
